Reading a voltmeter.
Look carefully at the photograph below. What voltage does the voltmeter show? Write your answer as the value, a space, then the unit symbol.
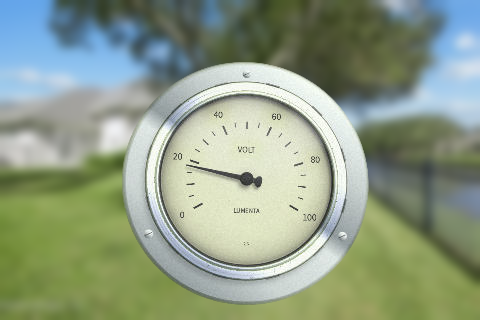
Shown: 17.5 V
